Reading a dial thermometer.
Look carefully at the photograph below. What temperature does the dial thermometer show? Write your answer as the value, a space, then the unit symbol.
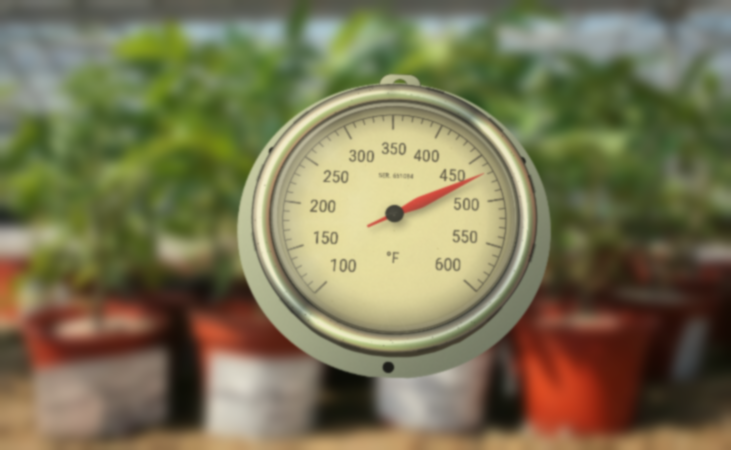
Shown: 470 °F
